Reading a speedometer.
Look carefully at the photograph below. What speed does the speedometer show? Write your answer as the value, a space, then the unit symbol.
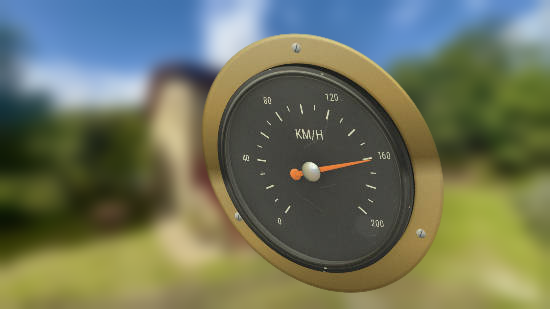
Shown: 160 km/h
